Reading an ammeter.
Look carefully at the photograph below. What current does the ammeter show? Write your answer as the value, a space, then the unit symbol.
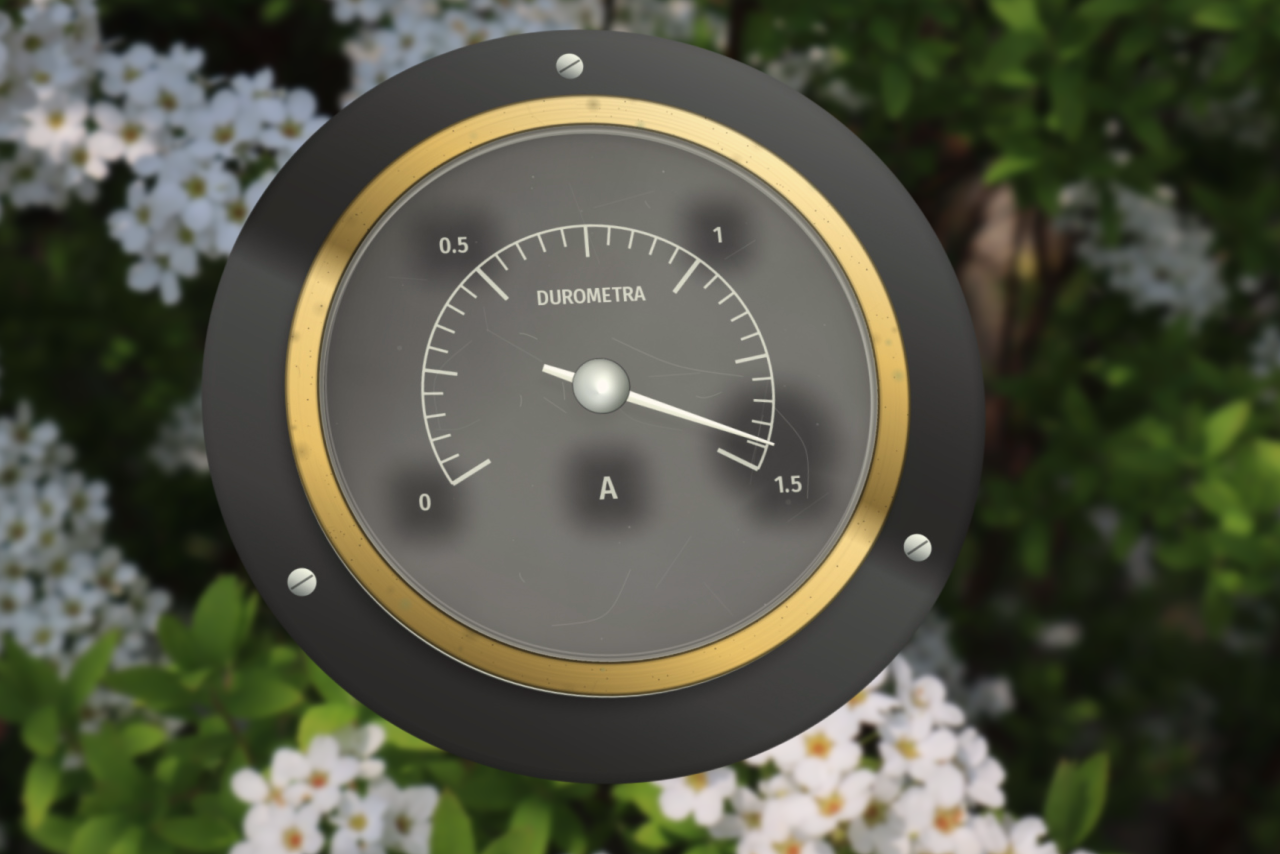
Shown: 1.45 A
